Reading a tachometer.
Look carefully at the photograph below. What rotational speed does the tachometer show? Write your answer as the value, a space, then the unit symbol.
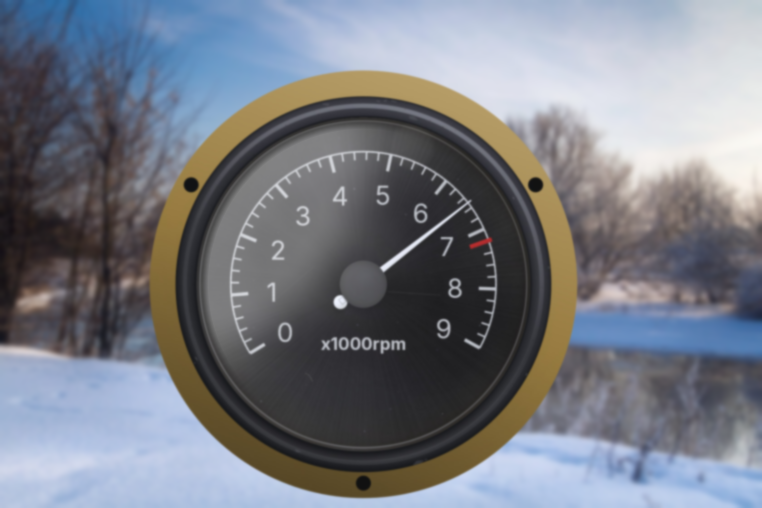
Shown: 6500 rpm
